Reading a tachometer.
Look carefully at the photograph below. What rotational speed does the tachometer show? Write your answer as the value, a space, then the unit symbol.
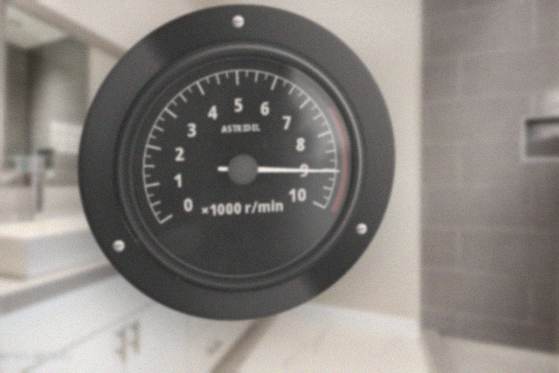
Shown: 9000 rpm
